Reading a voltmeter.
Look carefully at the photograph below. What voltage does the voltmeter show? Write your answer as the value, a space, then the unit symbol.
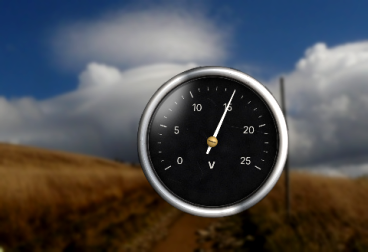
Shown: 15 V
